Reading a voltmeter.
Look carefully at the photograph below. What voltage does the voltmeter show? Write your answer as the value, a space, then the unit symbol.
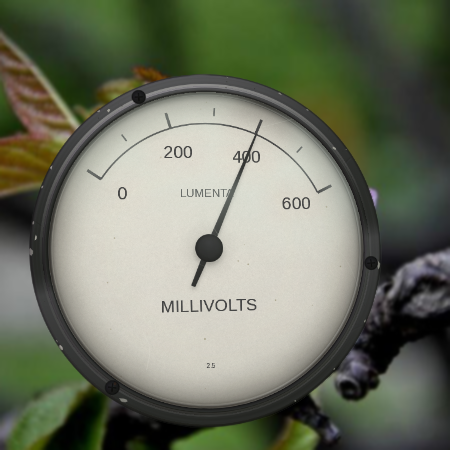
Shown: 400 mV
